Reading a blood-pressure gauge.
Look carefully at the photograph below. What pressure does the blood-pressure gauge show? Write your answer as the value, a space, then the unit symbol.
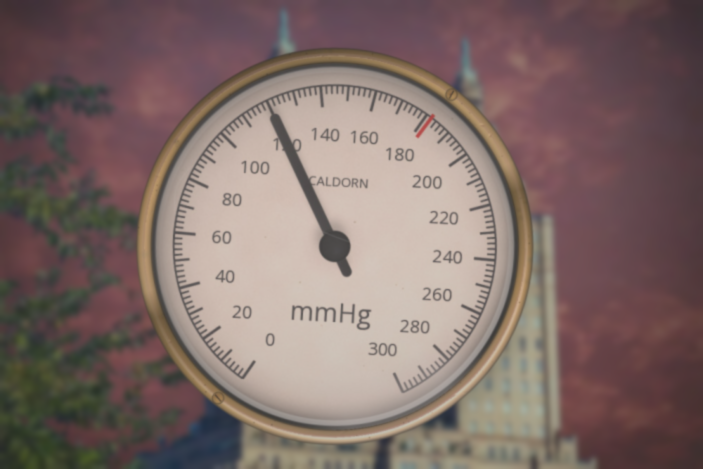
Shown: 120 mmHg
